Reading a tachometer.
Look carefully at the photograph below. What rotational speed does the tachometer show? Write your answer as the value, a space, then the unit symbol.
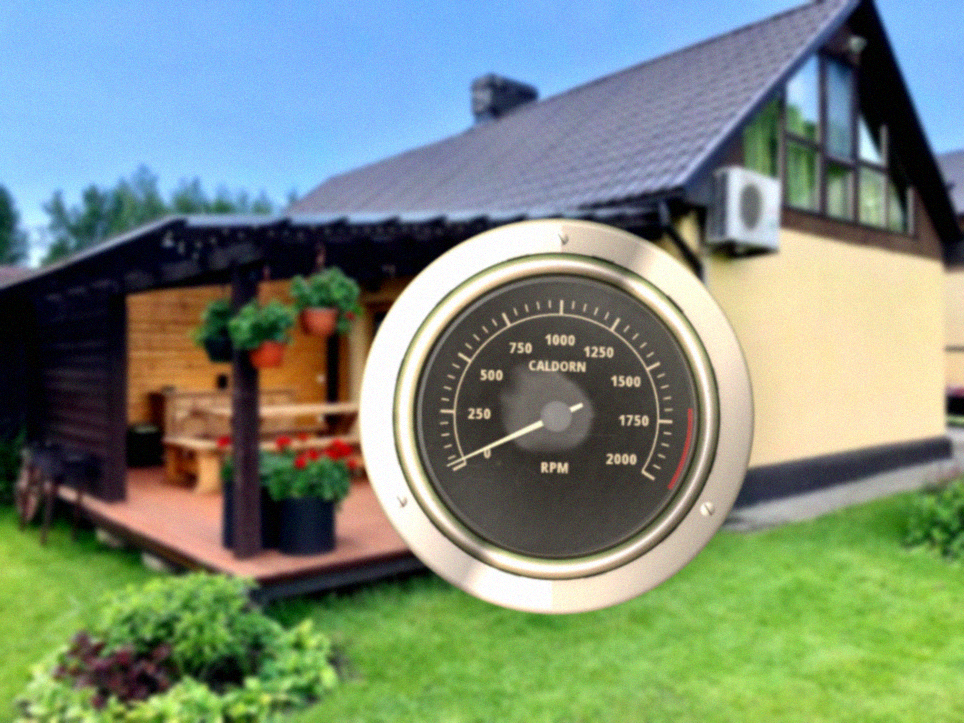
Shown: 25 rpm
